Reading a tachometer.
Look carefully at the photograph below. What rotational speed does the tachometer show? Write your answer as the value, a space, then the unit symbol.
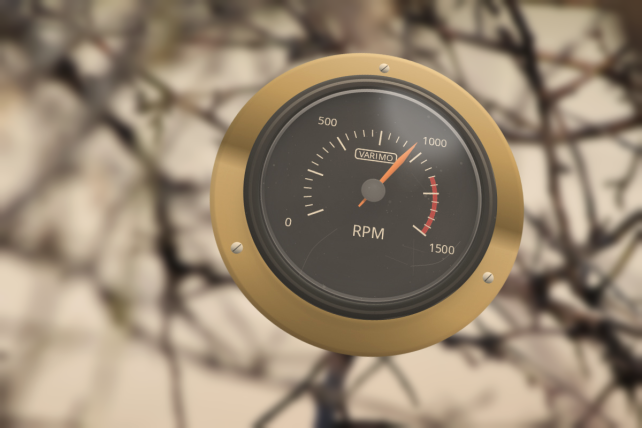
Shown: 950 rpm
